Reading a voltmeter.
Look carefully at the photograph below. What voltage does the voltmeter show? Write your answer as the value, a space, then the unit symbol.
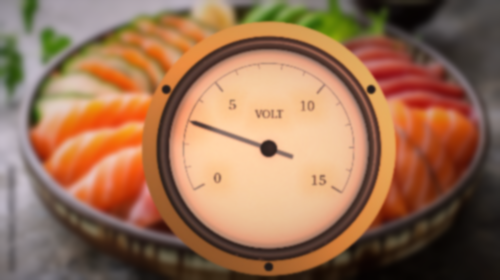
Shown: 3 V
